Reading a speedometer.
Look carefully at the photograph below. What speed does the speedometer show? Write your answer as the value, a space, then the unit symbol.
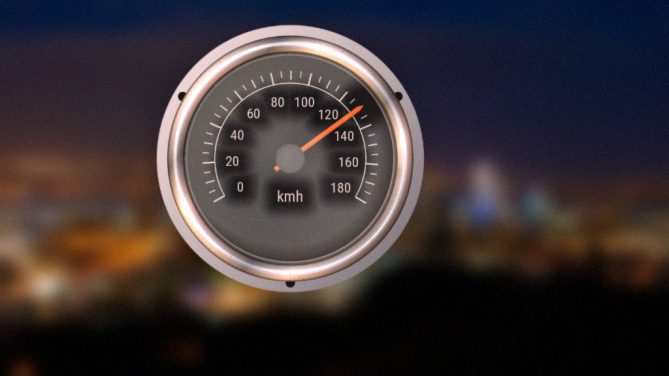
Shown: 130 km/h
